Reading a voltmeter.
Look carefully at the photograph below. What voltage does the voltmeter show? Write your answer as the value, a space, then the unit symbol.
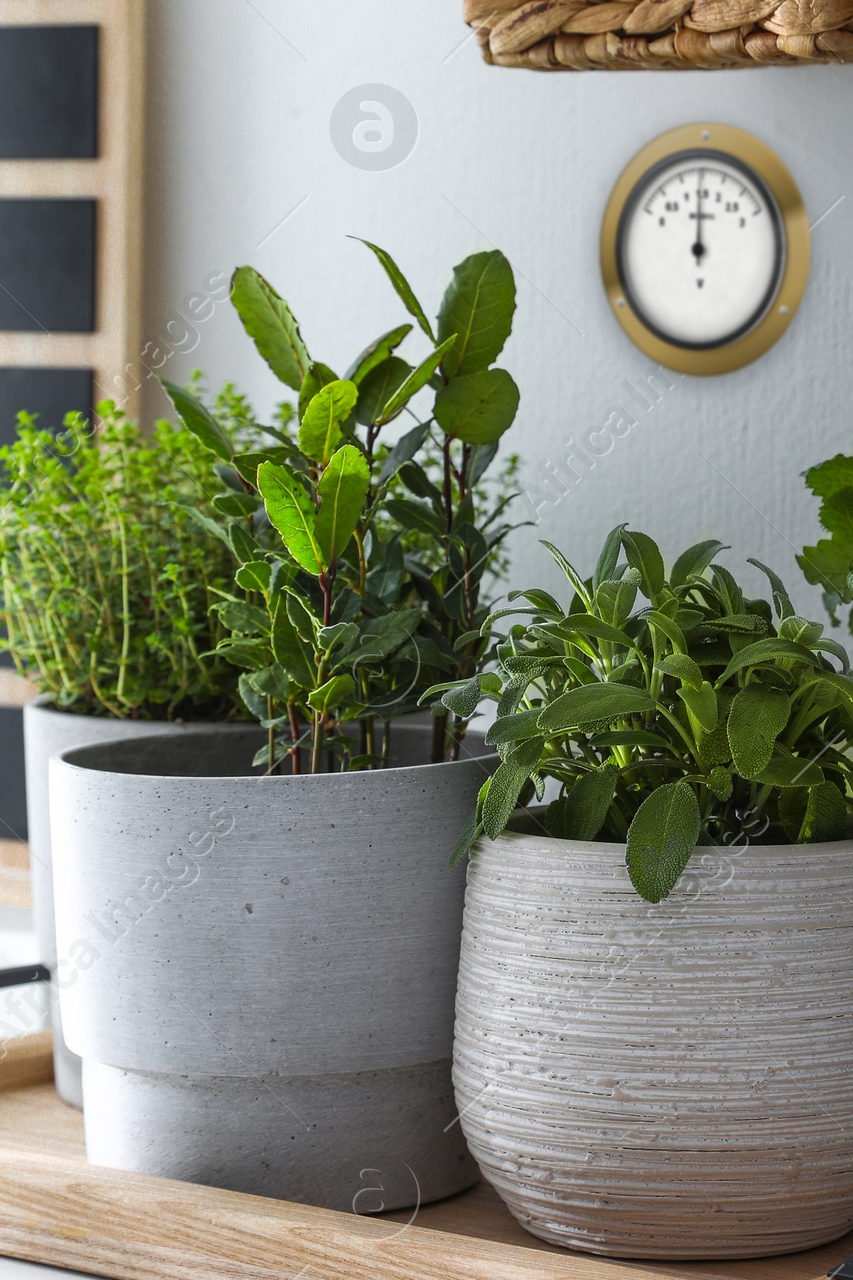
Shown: 1.5 V
